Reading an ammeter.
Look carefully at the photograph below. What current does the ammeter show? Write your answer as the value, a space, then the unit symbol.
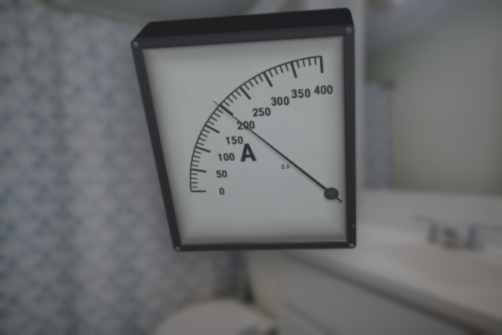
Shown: 200 A
